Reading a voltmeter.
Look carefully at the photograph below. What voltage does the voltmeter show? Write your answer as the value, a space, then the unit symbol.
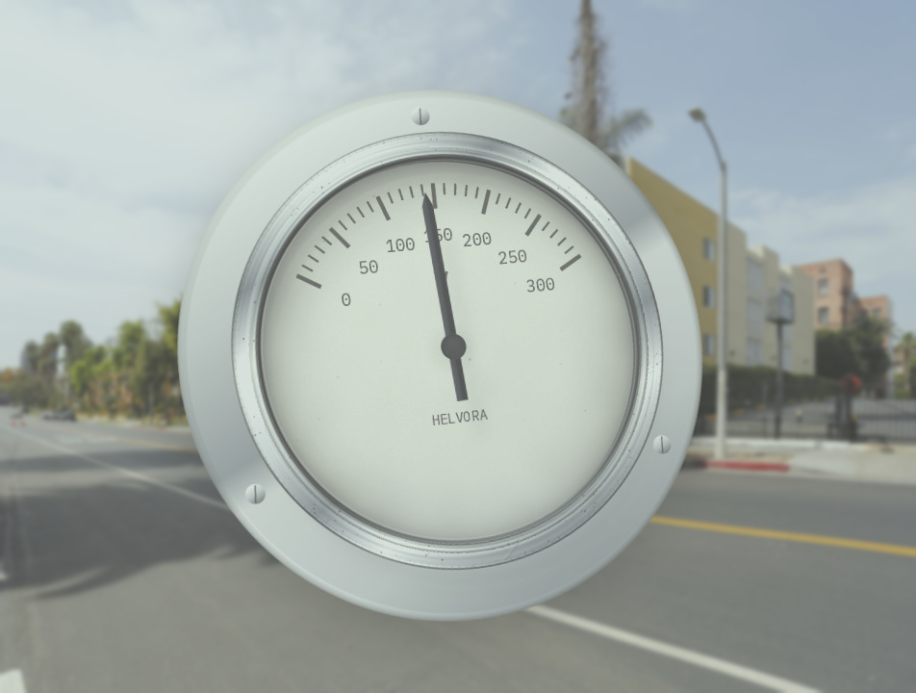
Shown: 140 V
